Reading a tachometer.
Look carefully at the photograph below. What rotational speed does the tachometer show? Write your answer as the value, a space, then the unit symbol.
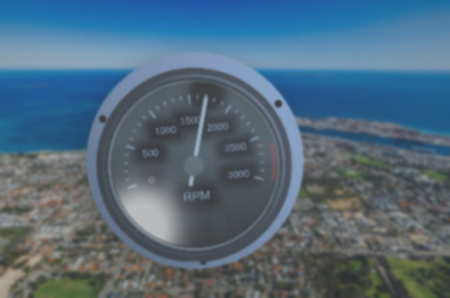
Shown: 1700 rpm
